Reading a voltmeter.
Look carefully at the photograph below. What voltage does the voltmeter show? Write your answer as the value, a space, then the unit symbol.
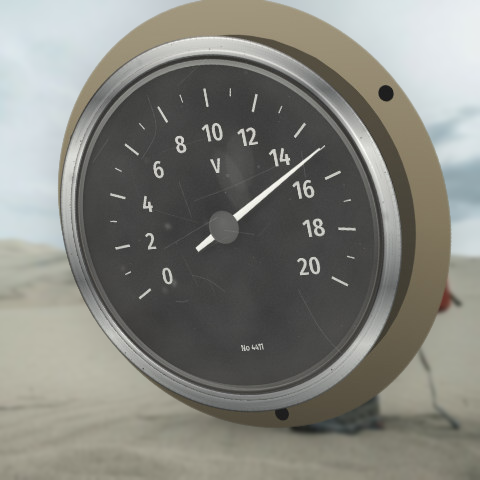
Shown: 15 V
